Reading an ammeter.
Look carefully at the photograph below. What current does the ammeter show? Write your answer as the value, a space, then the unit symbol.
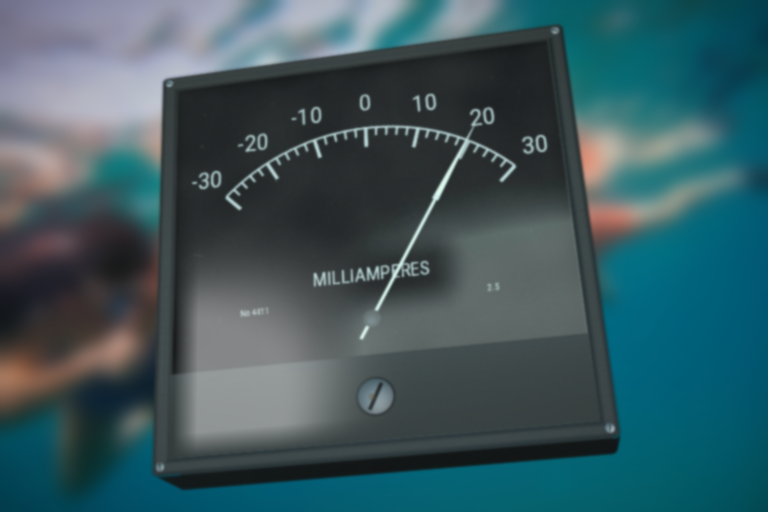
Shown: 20 mA
